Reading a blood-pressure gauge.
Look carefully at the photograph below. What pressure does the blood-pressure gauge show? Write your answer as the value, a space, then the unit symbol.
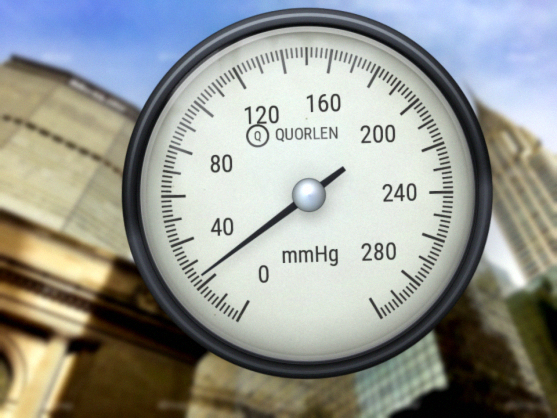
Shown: 24 mmHg
